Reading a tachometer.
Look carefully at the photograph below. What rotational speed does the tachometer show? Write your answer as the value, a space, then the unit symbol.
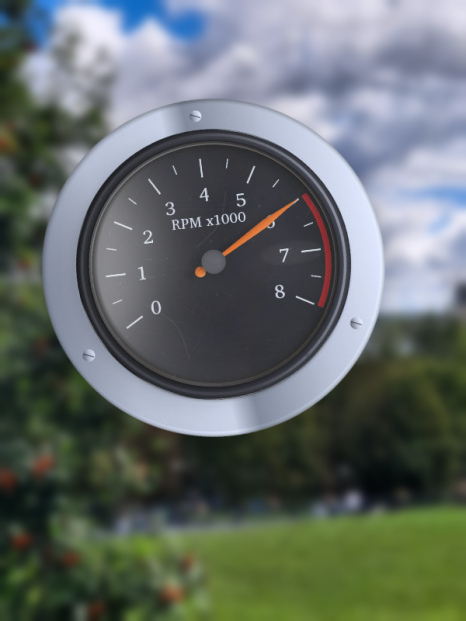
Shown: 6000 rpm
